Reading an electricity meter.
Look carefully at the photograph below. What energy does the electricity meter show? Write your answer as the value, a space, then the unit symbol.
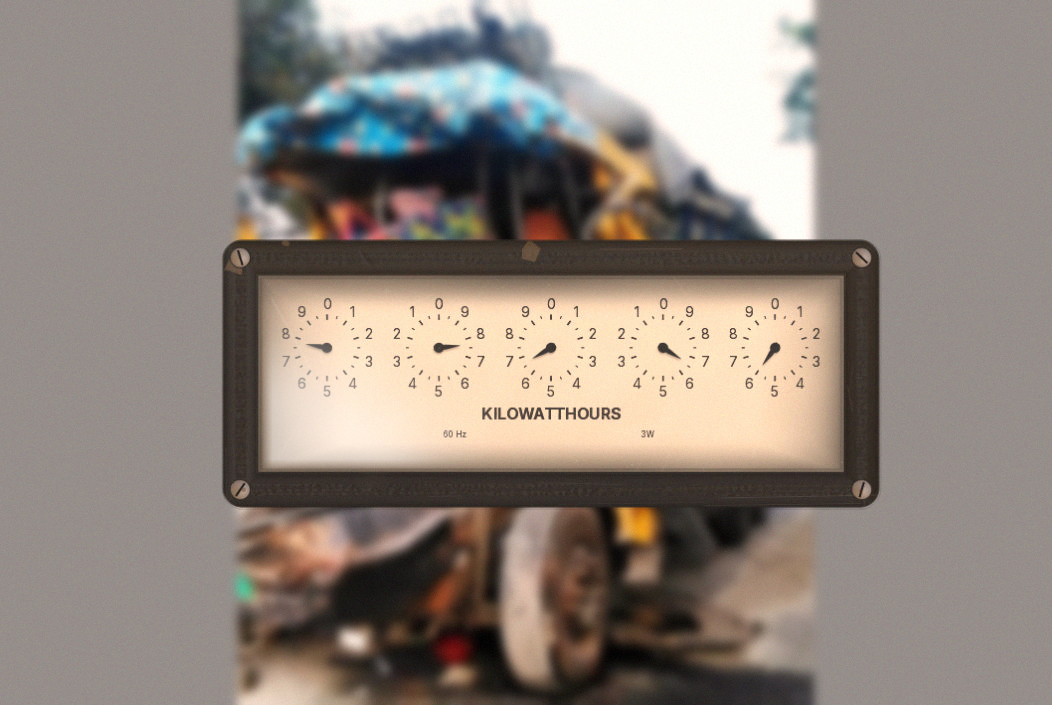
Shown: 77666 kWh
